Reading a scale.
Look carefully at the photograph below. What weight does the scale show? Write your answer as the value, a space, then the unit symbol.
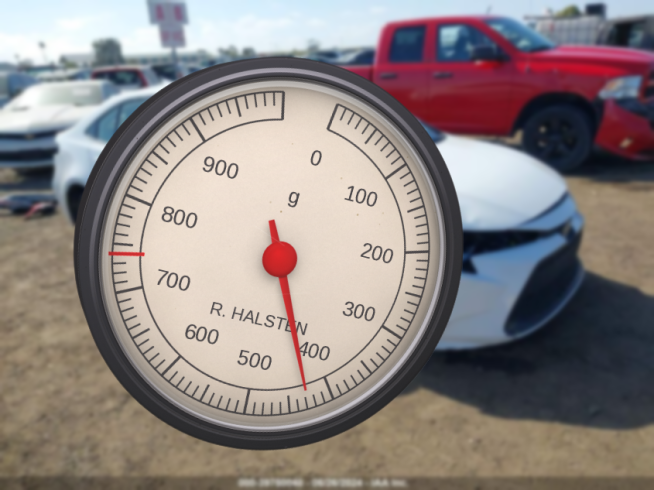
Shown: 430 g
